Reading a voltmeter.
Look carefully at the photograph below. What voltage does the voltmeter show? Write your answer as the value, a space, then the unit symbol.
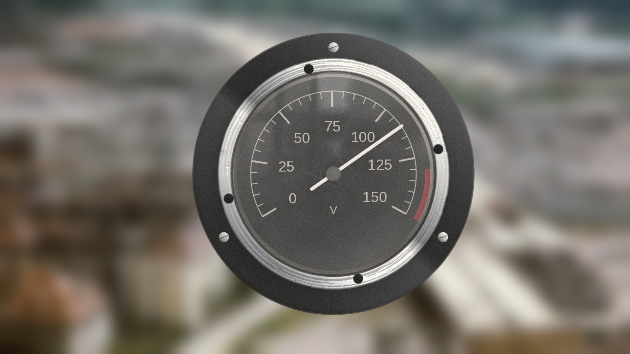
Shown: 110 V
